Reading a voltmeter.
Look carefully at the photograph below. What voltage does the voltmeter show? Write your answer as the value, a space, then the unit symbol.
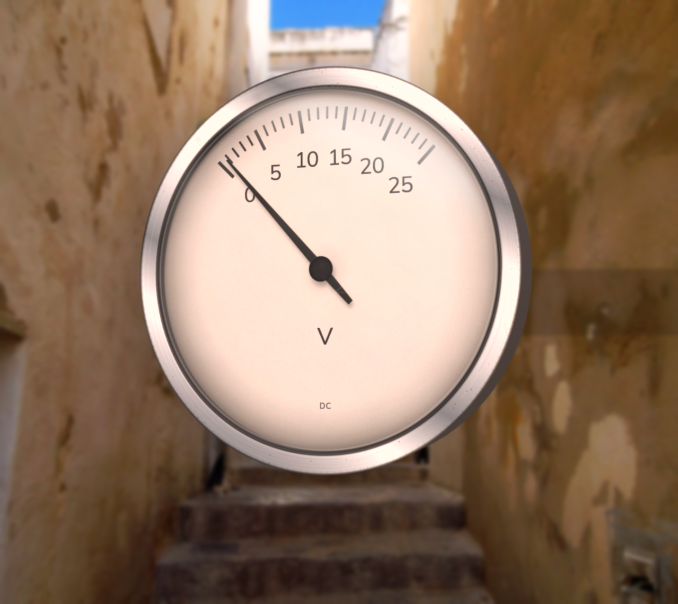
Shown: 1 V
